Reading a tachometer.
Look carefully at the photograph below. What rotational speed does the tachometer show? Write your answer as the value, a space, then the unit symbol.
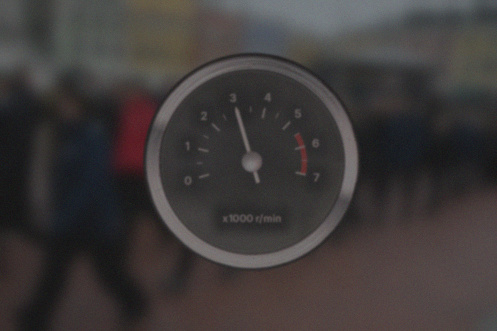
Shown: 3000 rpm
